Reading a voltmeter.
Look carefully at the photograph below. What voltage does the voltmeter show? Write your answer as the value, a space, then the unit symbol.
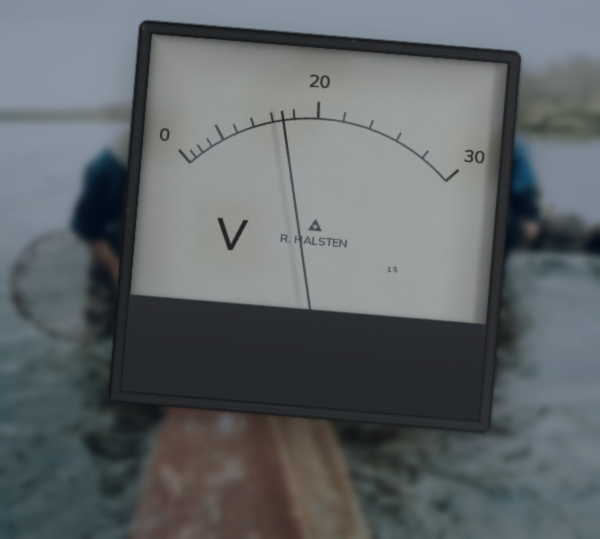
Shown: 17 V
